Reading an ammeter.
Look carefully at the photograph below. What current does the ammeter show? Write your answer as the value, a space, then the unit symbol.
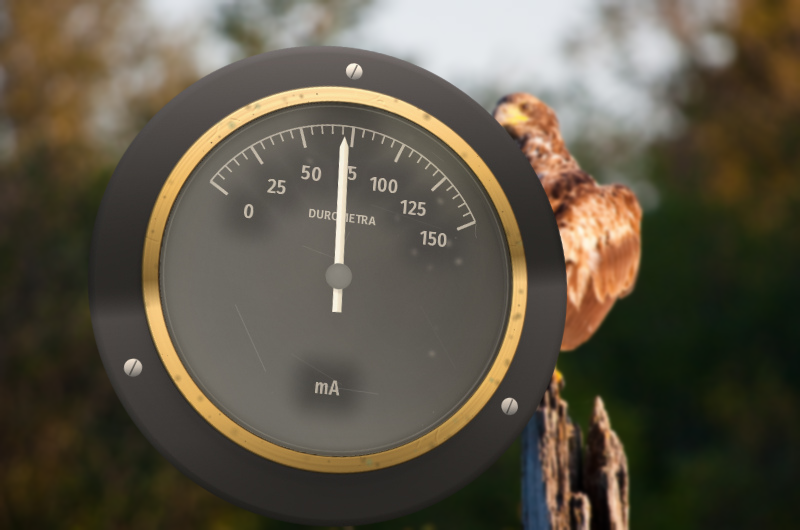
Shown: 70 mA
